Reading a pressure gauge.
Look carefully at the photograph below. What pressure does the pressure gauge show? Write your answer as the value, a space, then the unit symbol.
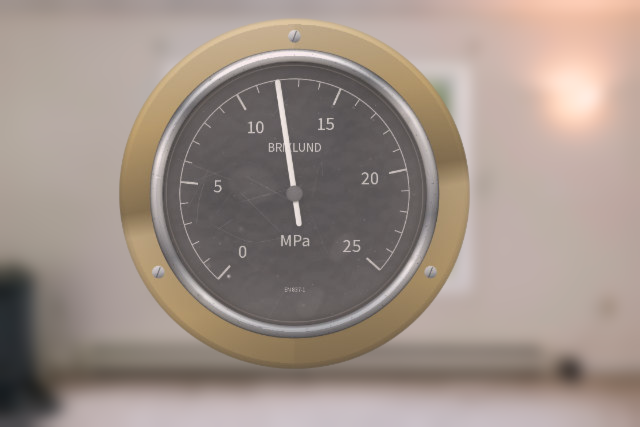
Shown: 12 MPa
